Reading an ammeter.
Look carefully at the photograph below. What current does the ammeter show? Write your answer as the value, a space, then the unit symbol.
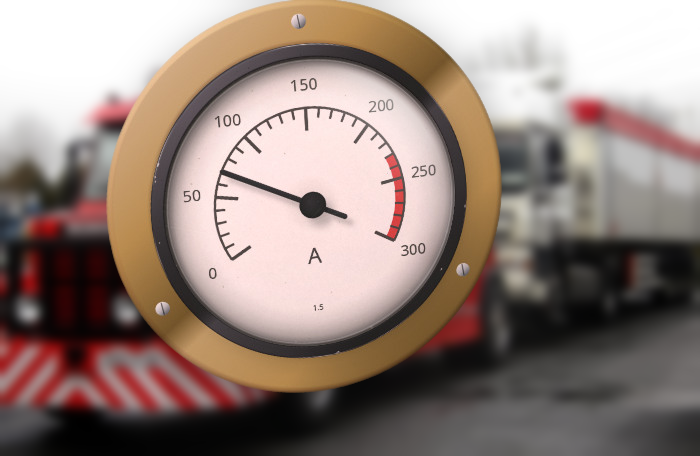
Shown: 70 A
